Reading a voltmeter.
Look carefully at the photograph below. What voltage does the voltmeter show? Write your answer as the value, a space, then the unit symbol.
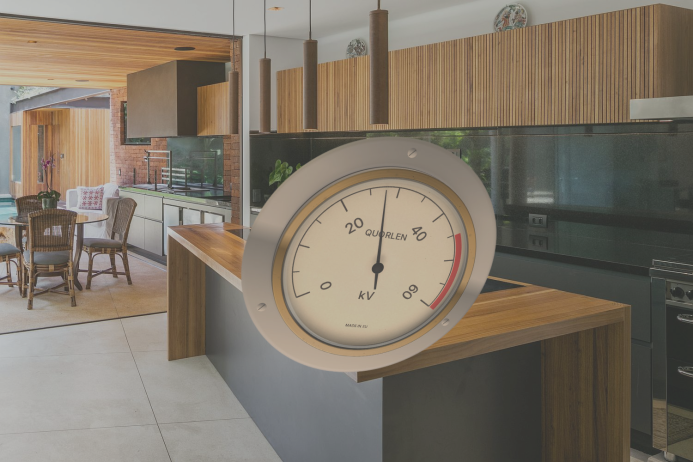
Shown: 27.5 kV
